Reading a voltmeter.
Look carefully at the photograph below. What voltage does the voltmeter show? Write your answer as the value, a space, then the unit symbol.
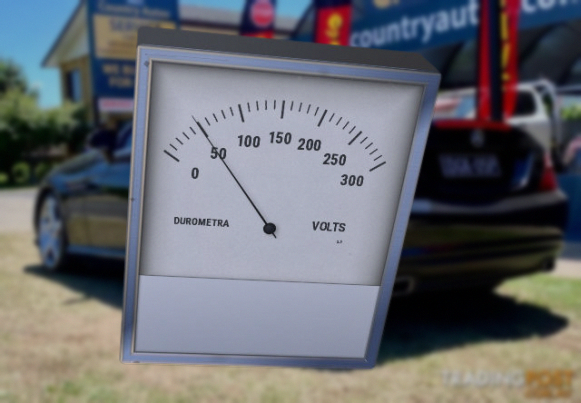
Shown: 50 V
